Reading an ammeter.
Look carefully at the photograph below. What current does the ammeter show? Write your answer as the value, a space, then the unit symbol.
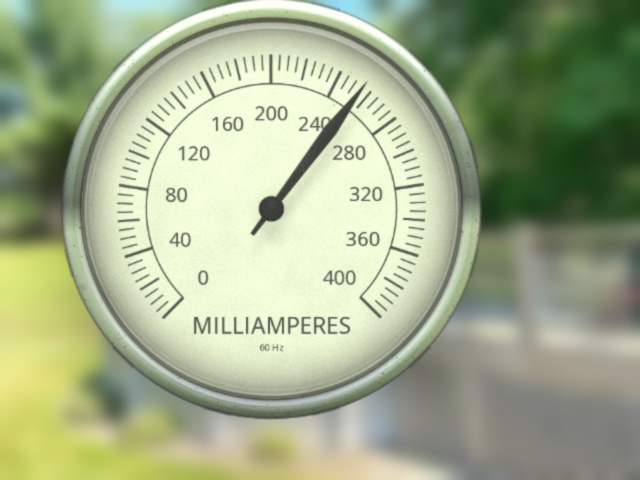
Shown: 255 mA
